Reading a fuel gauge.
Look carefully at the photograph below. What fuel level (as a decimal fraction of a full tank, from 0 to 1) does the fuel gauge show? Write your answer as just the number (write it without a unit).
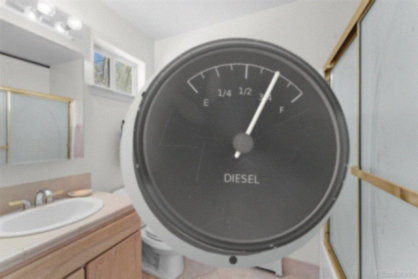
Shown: 0.75
